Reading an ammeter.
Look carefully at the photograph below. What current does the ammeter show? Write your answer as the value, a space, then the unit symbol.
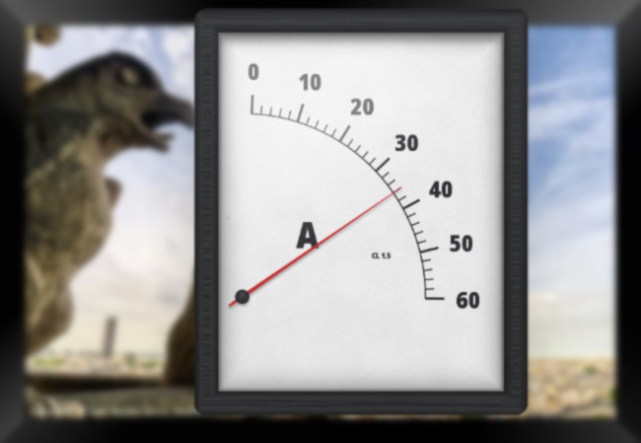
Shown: 36 A
